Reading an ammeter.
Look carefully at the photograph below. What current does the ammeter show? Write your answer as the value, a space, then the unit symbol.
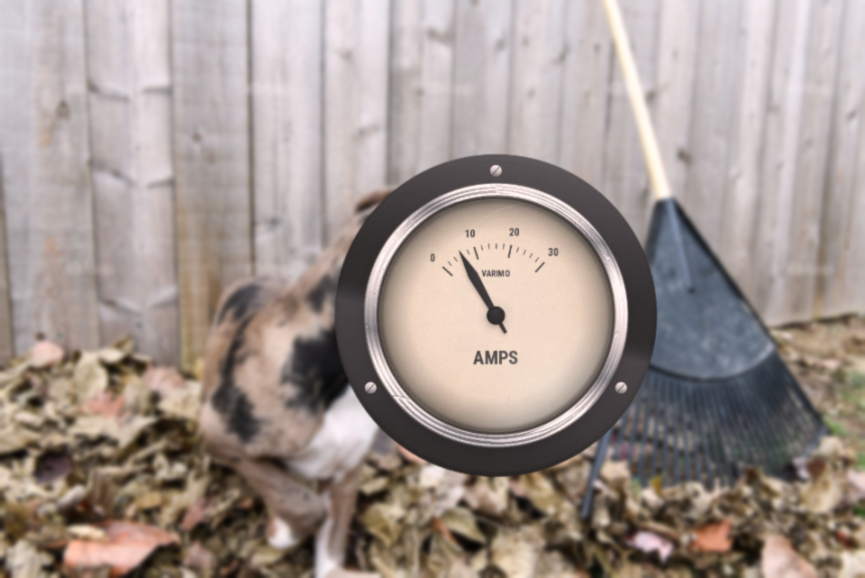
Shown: 6 A
